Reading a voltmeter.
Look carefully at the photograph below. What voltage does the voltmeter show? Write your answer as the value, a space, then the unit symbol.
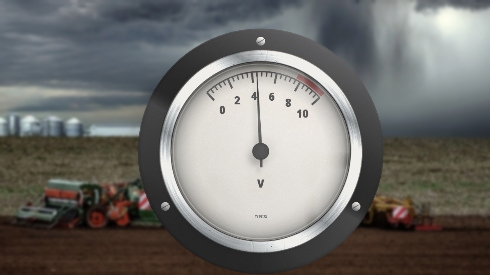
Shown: 4.4 V
